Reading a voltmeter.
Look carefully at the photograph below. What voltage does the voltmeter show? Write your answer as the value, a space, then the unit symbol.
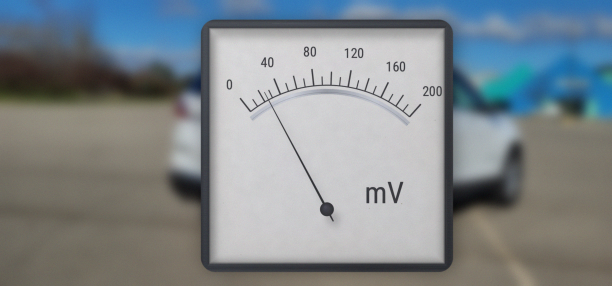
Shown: 25 mV
